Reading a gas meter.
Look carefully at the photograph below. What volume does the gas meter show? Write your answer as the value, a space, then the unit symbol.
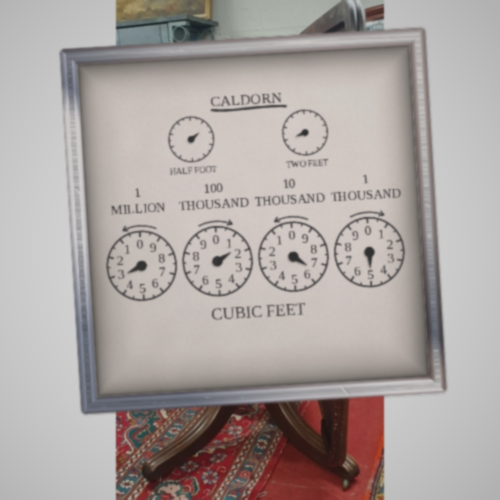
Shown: 316500 ft³
